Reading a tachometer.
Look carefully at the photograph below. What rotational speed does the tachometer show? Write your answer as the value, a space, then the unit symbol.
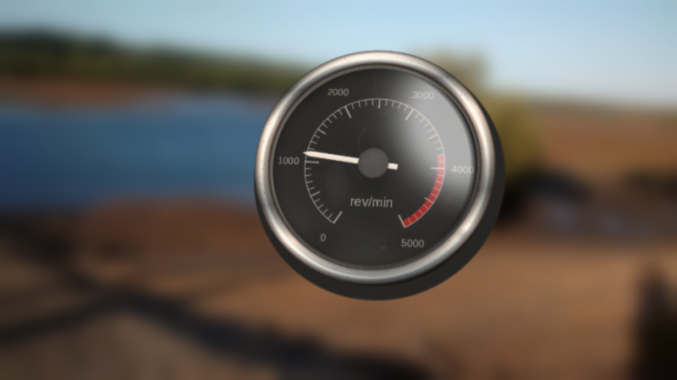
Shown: 1100 rpm
